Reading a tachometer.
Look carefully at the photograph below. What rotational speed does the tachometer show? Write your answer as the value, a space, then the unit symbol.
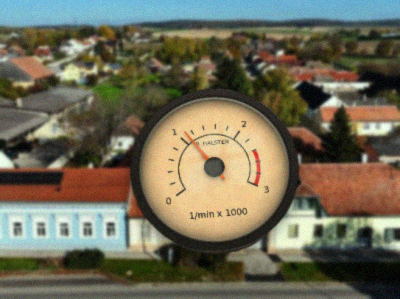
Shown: 1100 rpm
